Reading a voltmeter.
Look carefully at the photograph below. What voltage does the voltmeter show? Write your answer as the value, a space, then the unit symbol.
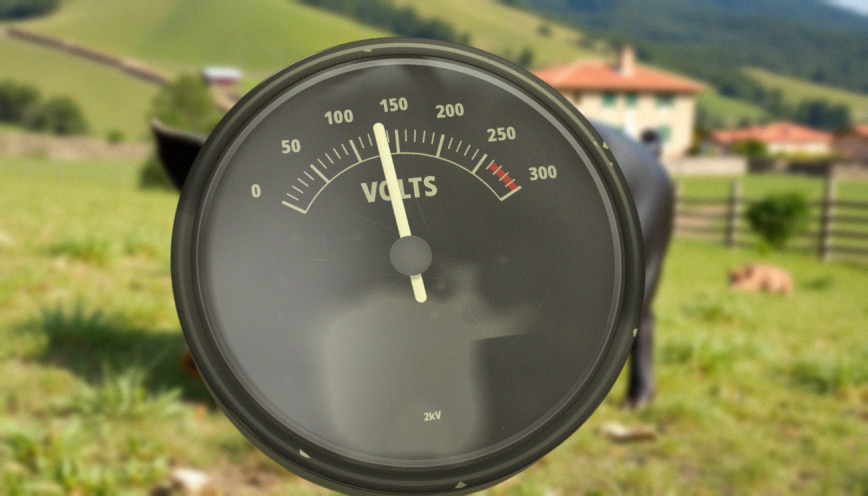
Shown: 130 V
